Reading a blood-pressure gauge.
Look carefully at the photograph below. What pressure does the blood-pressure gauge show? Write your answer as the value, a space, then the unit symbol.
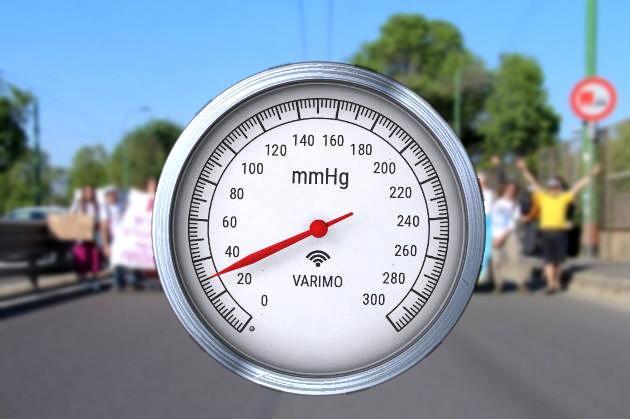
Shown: 30 mmHg
